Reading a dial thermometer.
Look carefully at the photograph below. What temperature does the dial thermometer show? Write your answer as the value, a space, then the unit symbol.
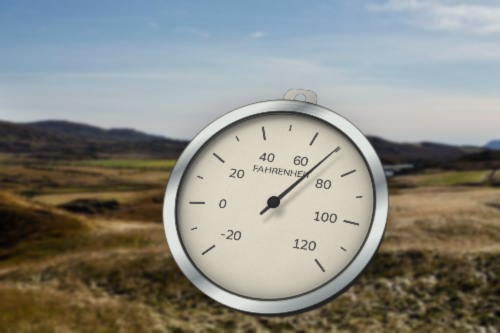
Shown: 70 °F
